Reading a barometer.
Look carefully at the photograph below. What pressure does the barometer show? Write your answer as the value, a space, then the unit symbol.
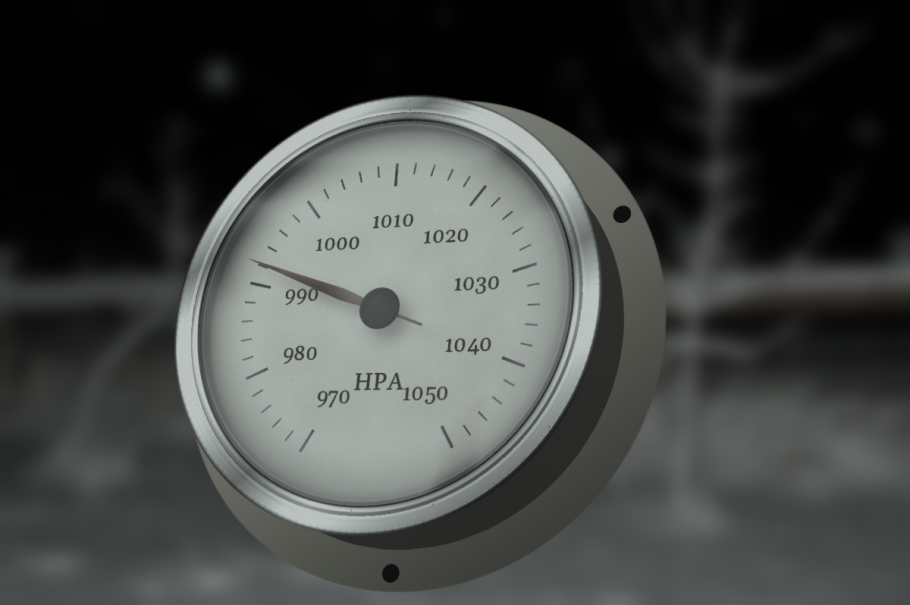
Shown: 992 hPa
